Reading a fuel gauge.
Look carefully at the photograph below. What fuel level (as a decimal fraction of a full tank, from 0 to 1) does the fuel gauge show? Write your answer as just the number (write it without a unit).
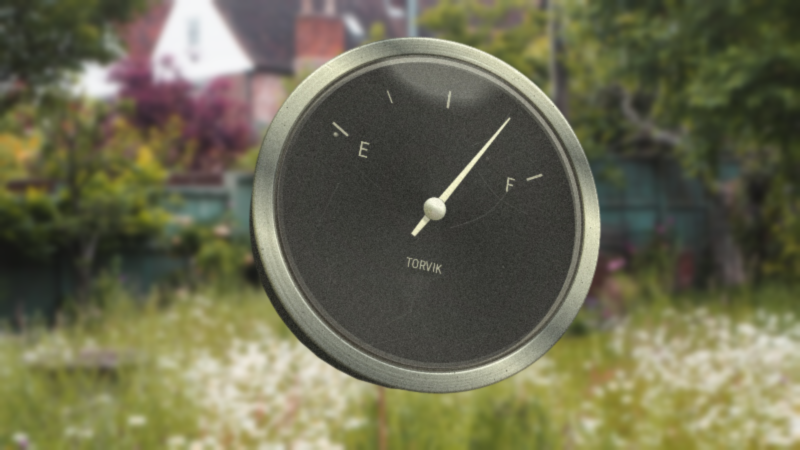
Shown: 0.75
